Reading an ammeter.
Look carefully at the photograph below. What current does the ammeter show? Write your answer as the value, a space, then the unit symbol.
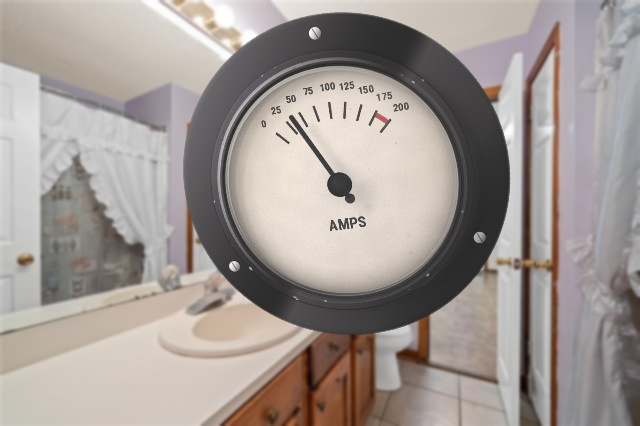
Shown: 37.5 A
